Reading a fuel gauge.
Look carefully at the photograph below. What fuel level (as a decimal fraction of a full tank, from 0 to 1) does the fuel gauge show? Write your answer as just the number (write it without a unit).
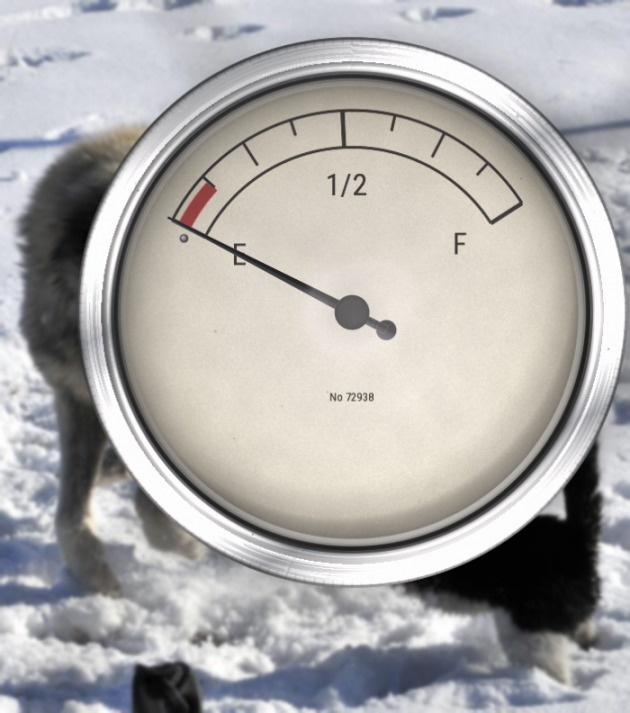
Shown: 0
